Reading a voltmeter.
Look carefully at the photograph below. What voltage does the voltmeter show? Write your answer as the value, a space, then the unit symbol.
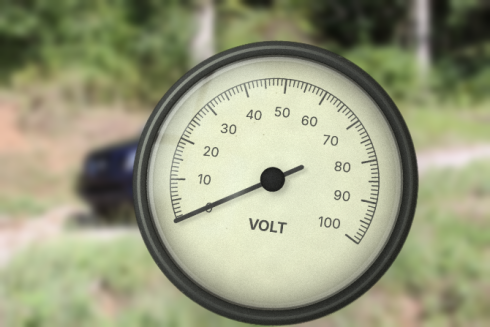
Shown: 0 V
